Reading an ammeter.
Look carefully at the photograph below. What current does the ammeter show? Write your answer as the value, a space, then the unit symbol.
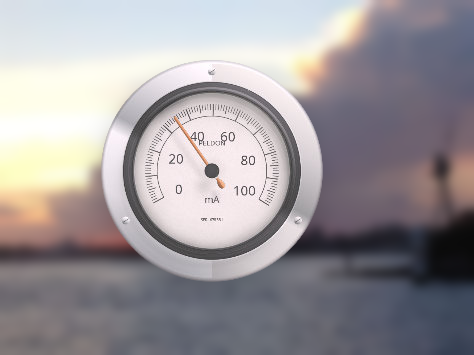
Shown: 35 mA
